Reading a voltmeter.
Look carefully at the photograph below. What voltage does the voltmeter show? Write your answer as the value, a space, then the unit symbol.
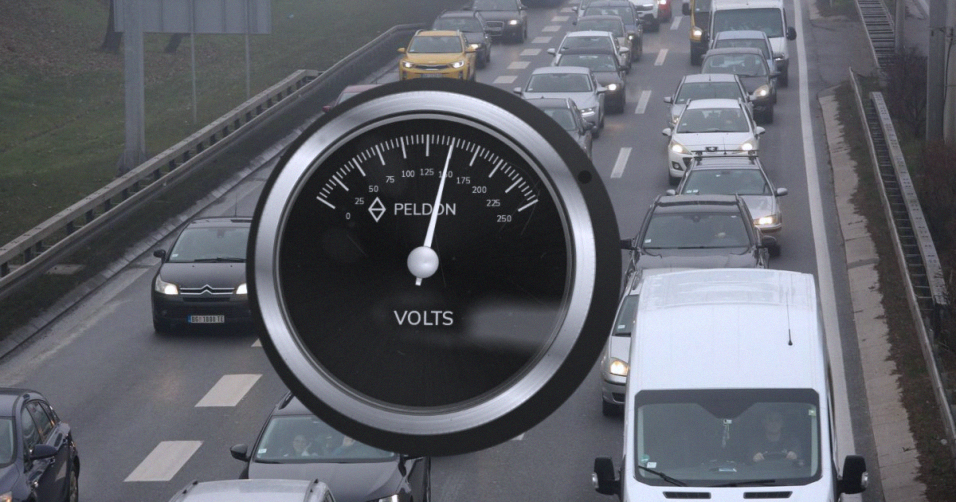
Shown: 150 V
